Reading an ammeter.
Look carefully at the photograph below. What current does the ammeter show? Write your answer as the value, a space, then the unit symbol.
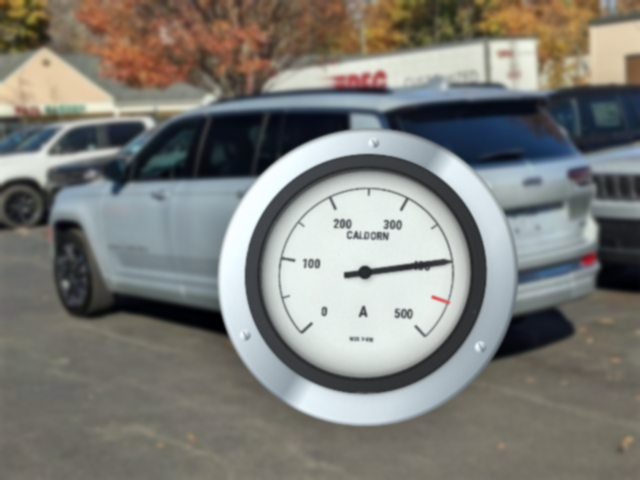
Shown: 400 A
